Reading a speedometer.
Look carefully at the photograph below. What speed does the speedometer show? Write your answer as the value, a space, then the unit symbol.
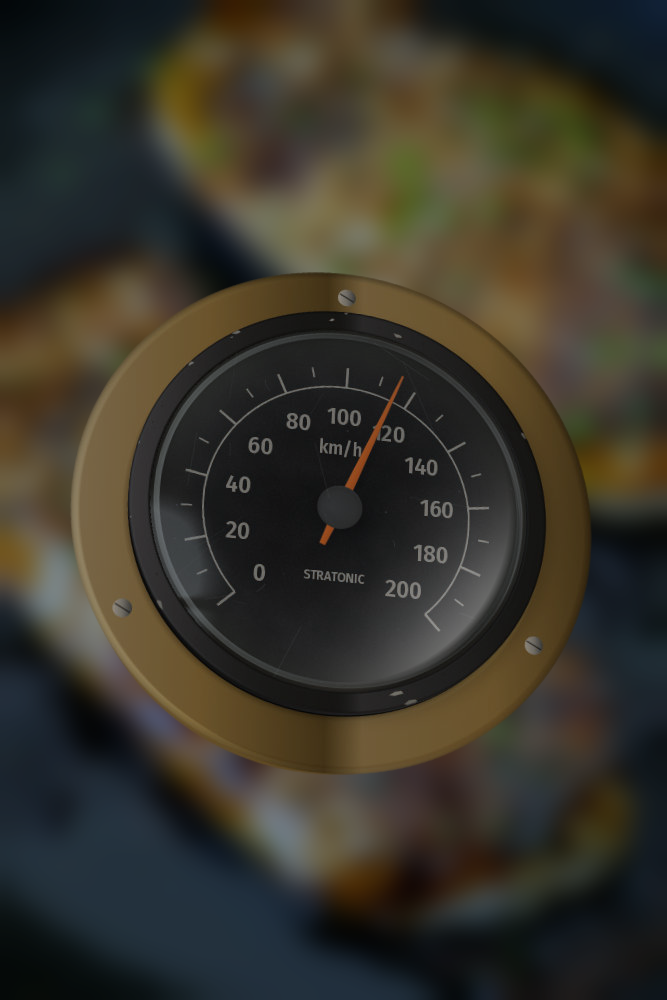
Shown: 115 km/h
